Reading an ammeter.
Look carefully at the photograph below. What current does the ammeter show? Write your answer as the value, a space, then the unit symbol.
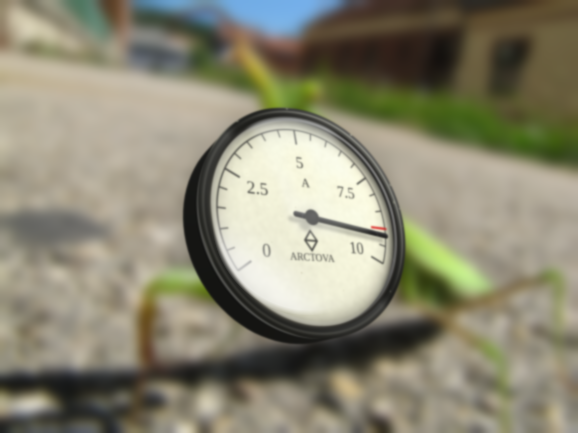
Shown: 9.25 A
